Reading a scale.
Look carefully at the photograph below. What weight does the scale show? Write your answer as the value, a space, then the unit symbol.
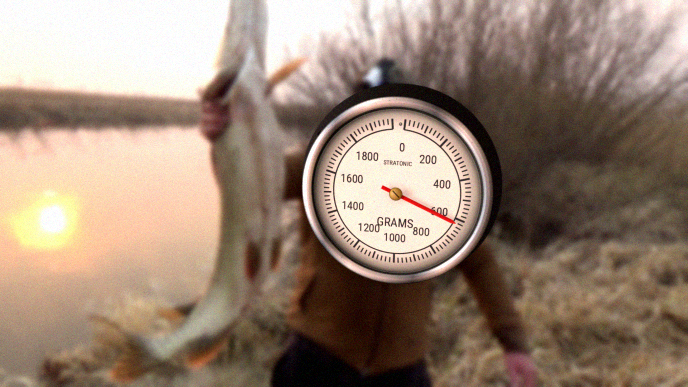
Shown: 620 g
